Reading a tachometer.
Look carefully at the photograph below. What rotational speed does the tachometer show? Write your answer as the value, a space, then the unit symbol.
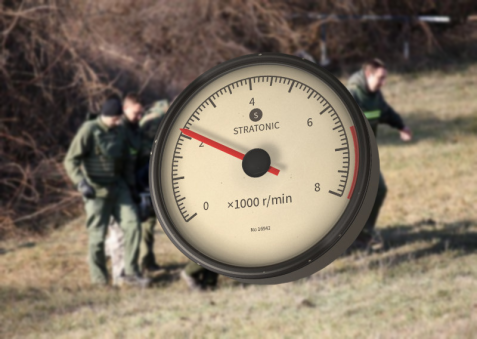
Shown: 2100 rpm
